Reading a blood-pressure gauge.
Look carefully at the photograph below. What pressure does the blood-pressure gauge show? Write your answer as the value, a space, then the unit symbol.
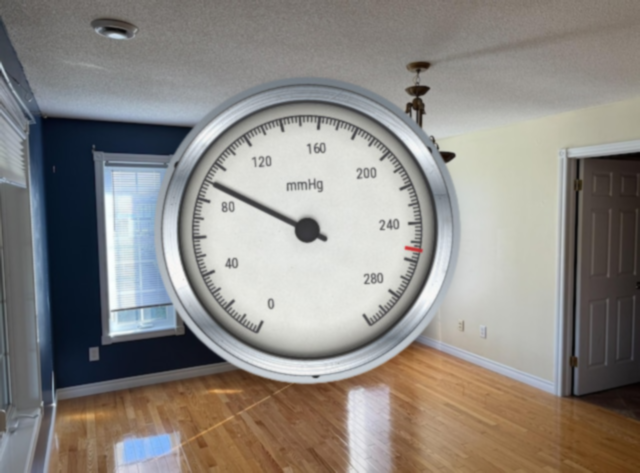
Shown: 90 mmHg
